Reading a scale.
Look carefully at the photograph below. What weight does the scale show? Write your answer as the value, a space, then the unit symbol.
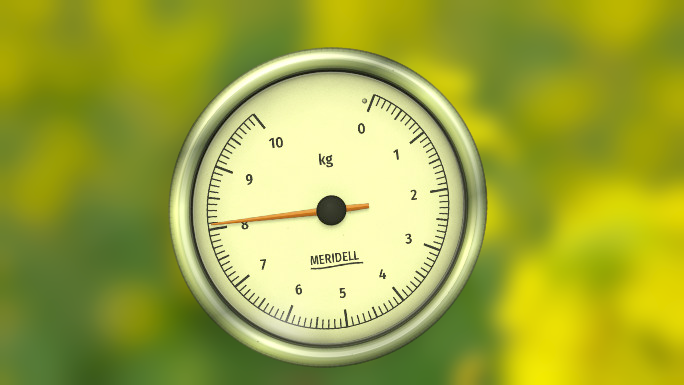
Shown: 8.1 kg
